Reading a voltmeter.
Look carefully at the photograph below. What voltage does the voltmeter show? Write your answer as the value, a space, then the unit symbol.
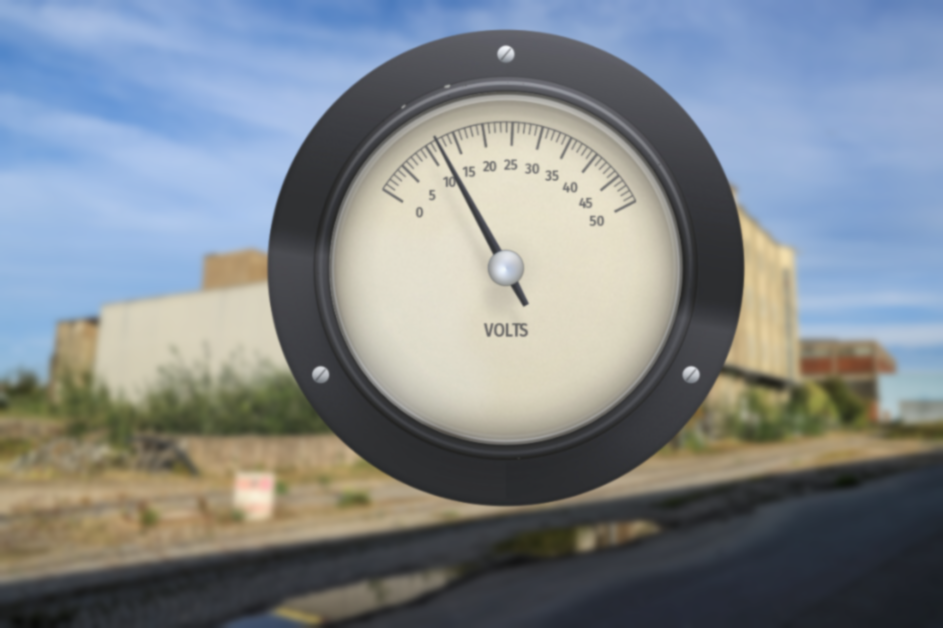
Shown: 12 V
